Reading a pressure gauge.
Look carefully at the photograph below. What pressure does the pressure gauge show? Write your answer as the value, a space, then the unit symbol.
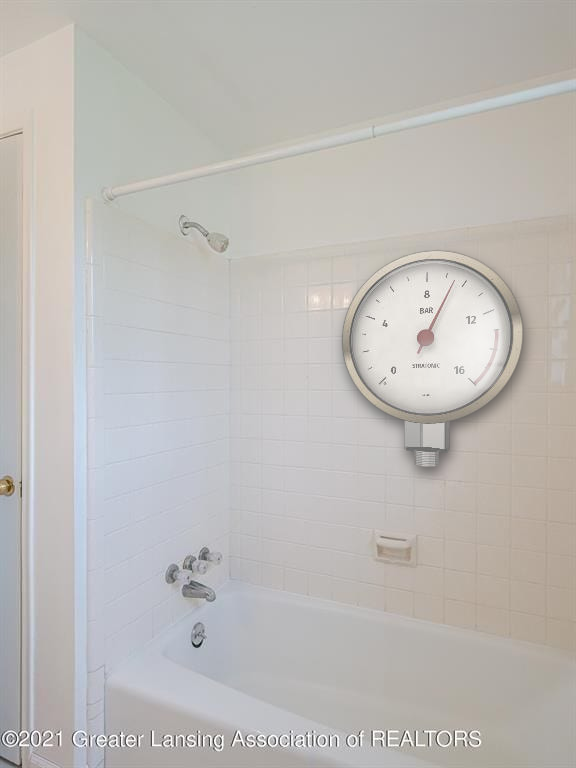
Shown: 9.5 bar
